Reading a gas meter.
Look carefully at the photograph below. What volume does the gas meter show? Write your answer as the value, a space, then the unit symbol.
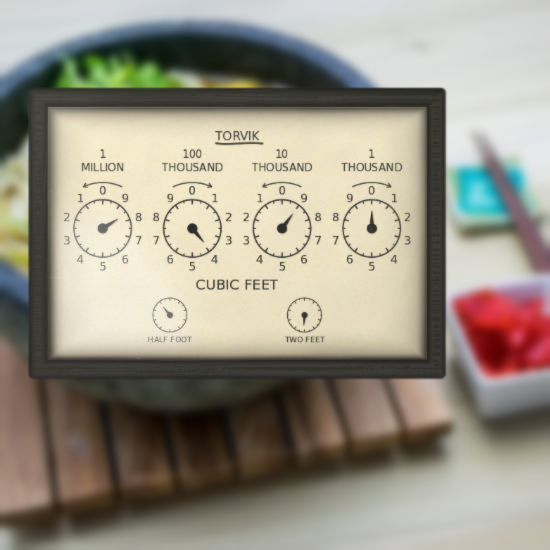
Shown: 839000 ft³
